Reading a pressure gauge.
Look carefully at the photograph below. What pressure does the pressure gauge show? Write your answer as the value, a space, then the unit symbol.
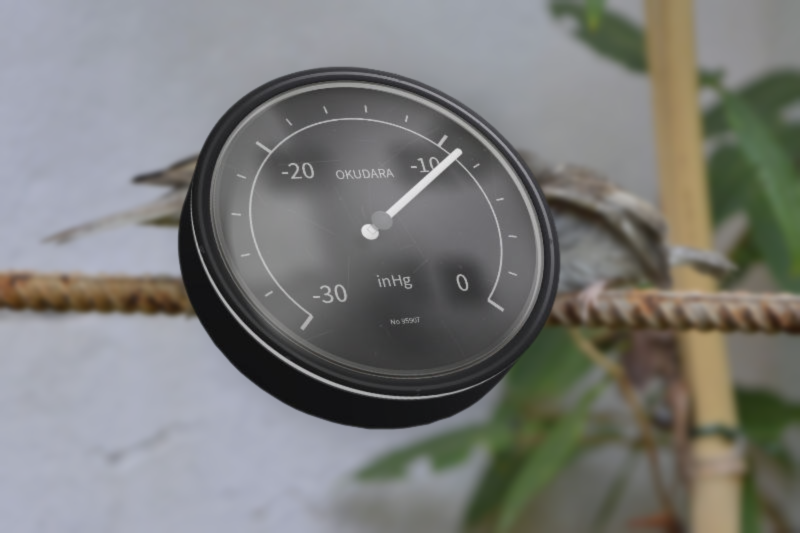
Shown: -9 inHg
